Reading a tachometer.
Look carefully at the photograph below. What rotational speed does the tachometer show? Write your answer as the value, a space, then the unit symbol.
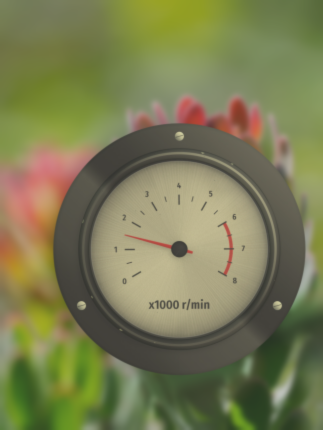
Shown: 1500 rpm
